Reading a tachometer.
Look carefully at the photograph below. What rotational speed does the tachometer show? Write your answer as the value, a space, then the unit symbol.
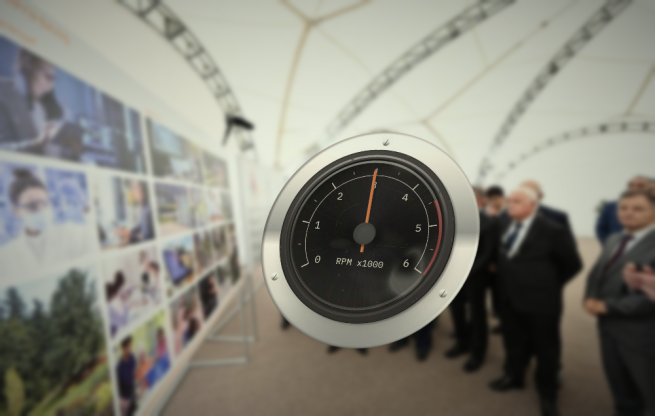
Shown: 3000 rpm
